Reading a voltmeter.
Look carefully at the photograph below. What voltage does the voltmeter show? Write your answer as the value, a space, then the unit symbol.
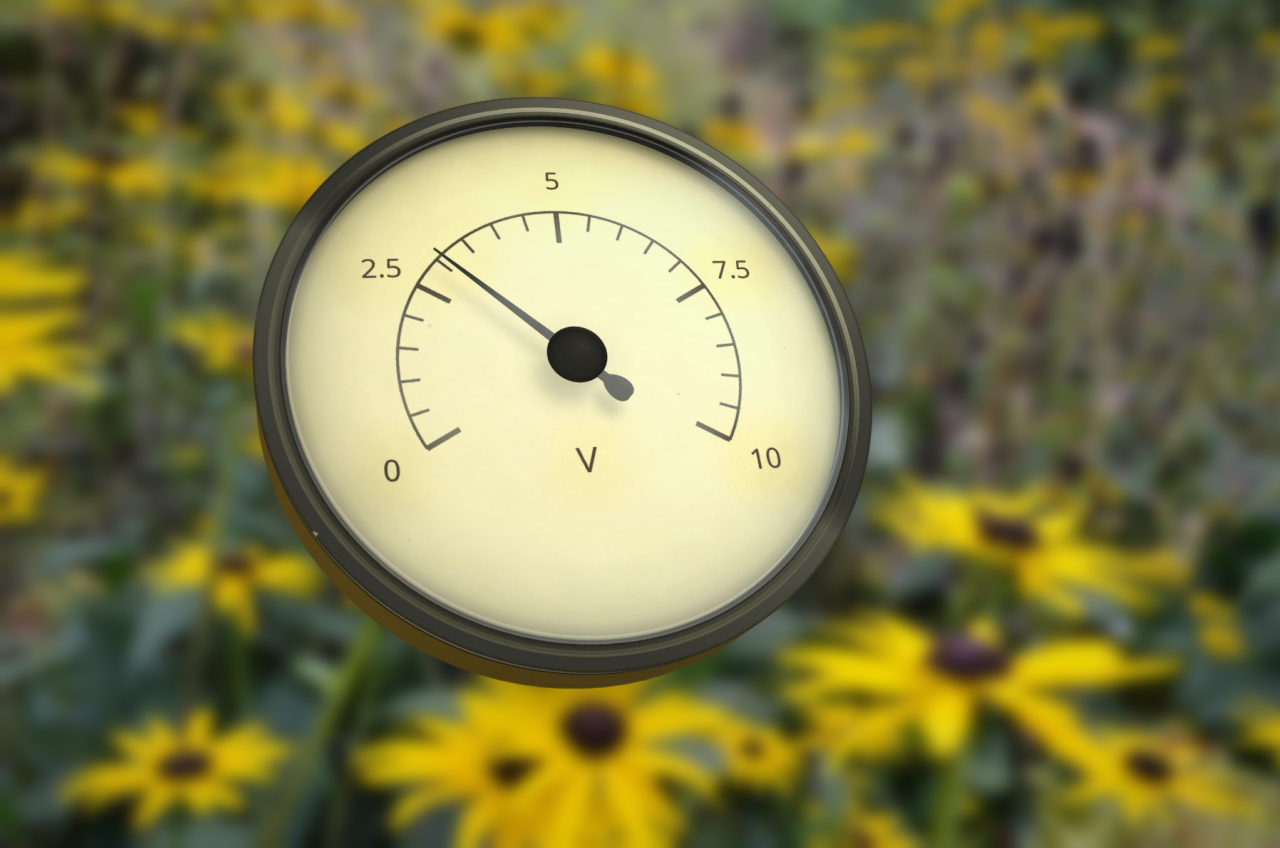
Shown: 3 V
